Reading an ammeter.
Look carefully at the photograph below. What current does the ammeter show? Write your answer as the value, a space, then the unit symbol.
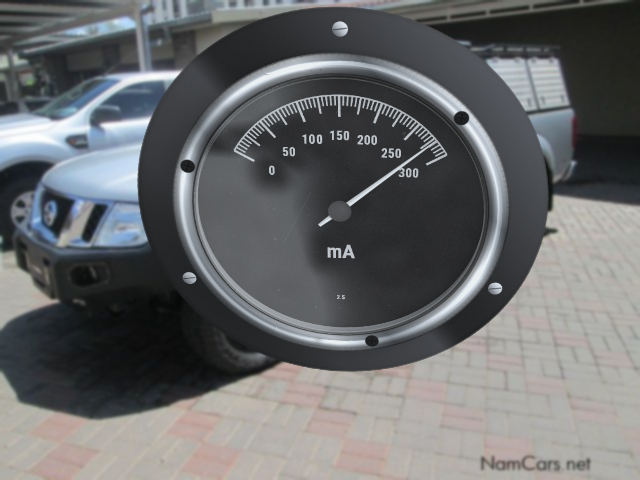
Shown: 275 mA
